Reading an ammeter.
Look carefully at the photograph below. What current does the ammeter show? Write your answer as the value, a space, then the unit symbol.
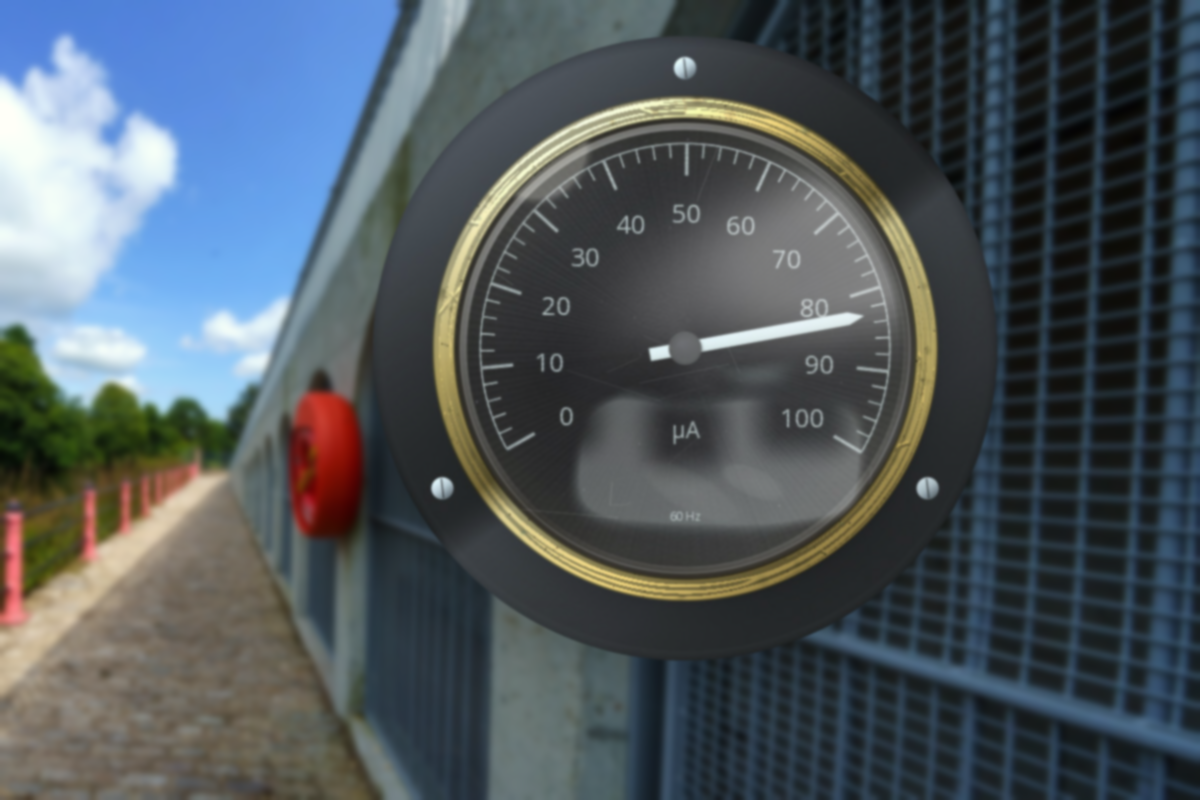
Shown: 83 µA
